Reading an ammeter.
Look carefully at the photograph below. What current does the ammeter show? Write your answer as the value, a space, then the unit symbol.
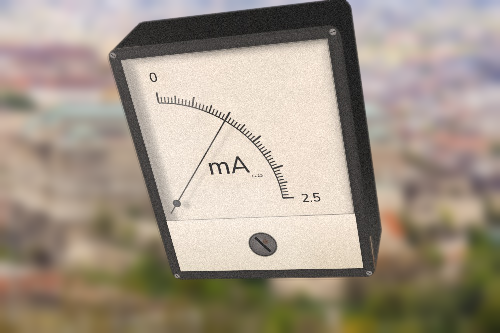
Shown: 1 mA
